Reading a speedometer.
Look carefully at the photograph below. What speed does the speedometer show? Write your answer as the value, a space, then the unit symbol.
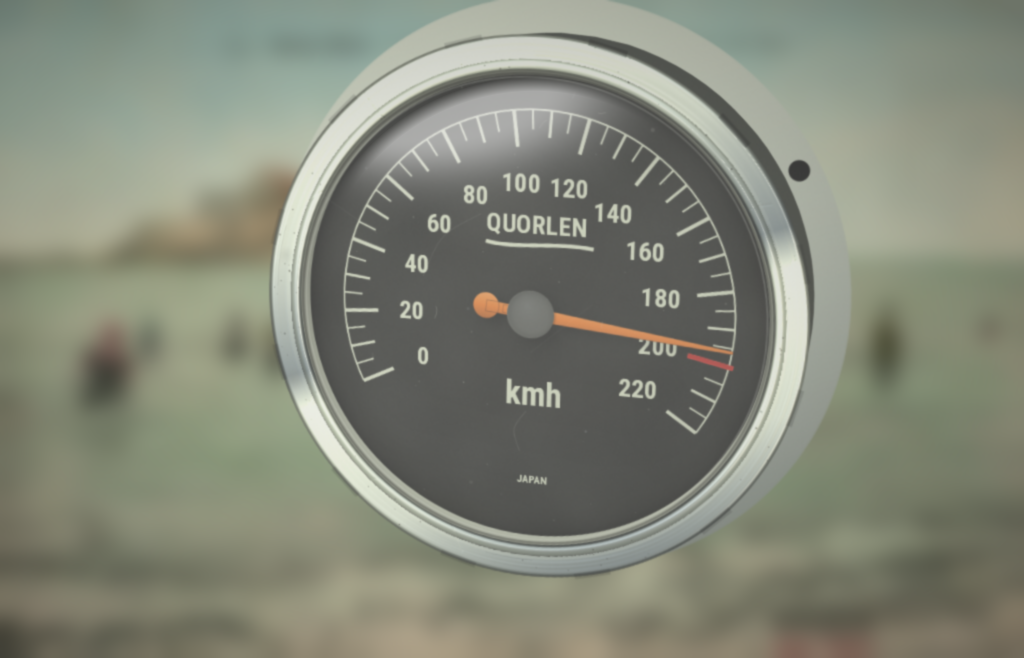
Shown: 195 km/h
